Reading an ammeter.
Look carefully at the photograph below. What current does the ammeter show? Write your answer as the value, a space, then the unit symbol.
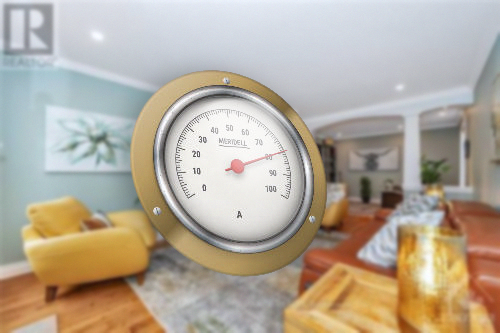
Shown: 80 A
